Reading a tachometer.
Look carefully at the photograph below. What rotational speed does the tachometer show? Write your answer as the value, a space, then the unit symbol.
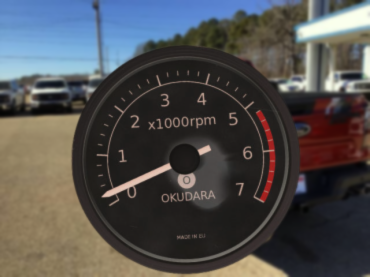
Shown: 200 rpm
